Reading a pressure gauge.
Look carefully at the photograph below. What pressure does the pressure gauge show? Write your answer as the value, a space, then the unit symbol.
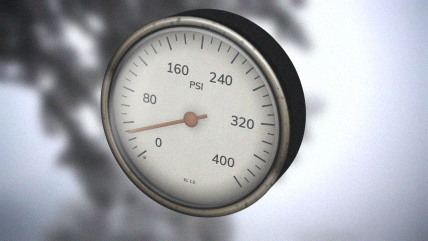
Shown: 30 psi
